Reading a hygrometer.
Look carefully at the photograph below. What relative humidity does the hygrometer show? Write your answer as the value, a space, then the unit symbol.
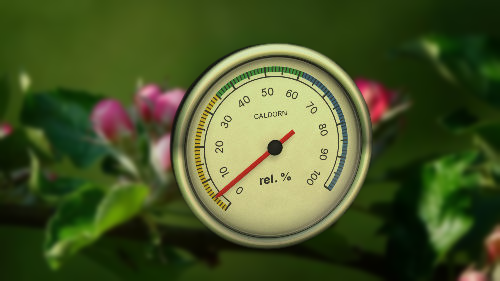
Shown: 5 %
